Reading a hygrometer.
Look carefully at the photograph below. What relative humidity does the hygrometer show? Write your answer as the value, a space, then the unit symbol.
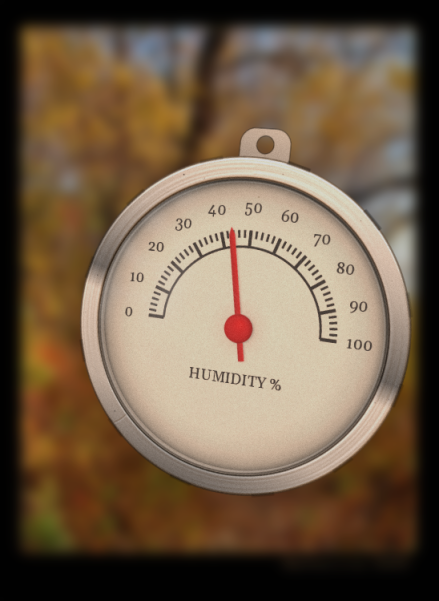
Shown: 44 %
